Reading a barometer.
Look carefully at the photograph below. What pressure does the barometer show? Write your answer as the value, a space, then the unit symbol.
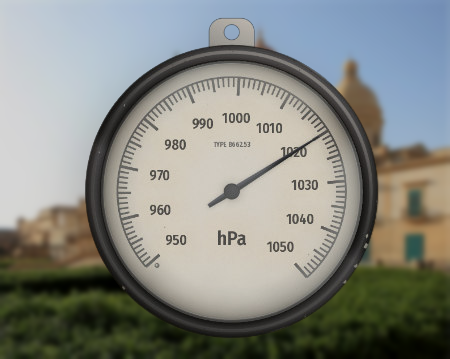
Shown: 1020 hPa
